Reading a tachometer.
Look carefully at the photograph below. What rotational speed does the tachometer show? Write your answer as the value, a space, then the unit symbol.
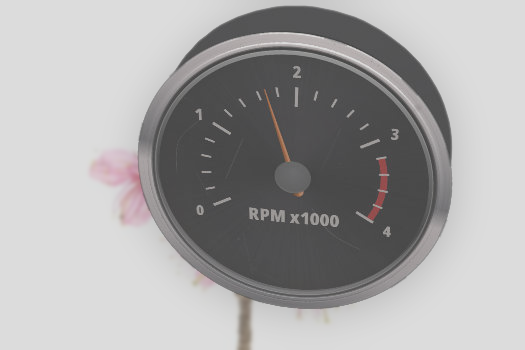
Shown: 1700 rpm
